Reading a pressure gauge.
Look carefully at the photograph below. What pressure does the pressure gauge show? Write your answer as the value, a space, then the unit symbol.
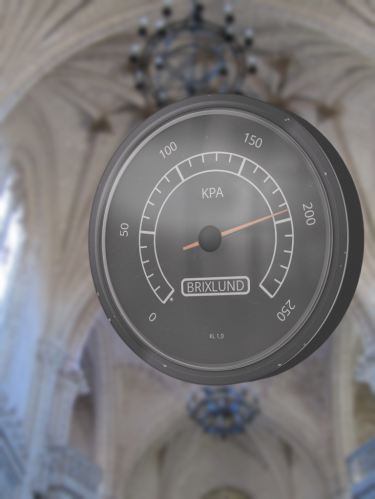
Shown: 195 kPa
